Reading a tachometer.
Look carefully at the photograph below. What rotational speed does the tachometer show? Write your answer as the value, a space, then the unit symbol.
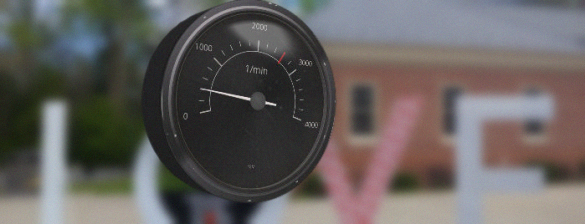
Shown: 400 rpm
